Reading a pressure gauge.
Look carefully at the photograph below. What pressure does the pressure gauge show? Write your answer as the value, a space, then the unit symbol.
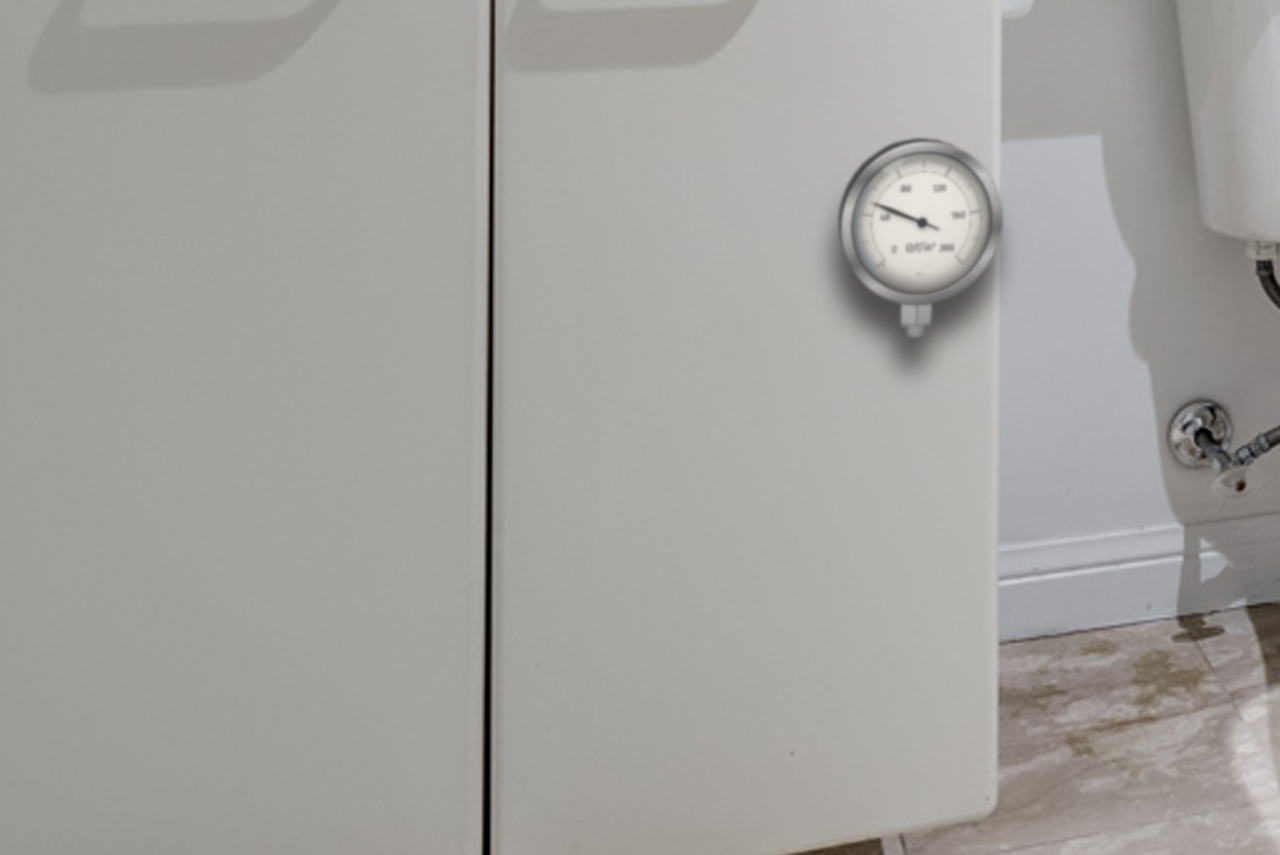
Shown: 50 psi
